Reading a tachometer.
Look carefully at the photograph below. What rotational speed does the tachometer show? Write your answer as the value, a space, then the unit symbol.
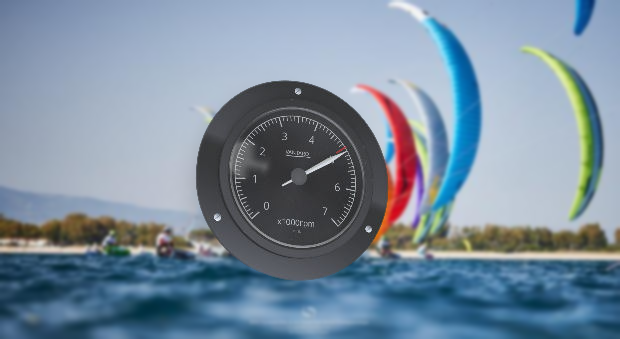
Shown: 5000 rpm
